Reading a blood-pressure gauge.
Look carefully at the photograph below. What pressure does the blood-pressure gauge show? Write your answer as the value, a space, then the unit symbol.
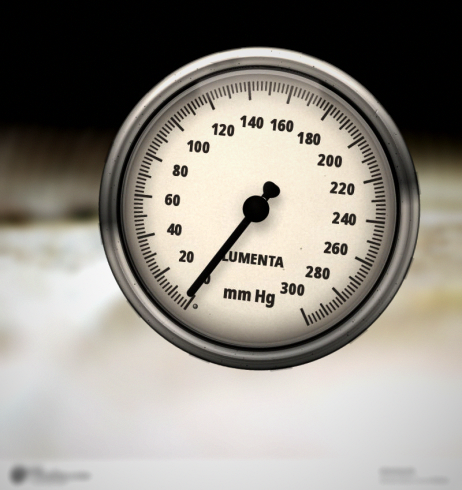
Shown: 2 mmHg
